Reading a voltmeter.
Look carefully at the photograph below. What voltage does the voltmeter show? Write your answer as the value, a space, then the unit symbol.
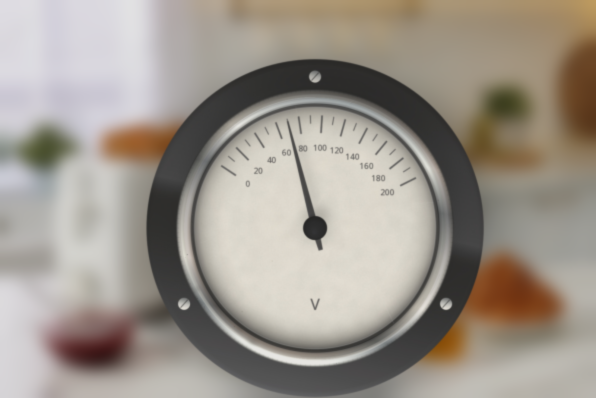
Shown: 70 V
